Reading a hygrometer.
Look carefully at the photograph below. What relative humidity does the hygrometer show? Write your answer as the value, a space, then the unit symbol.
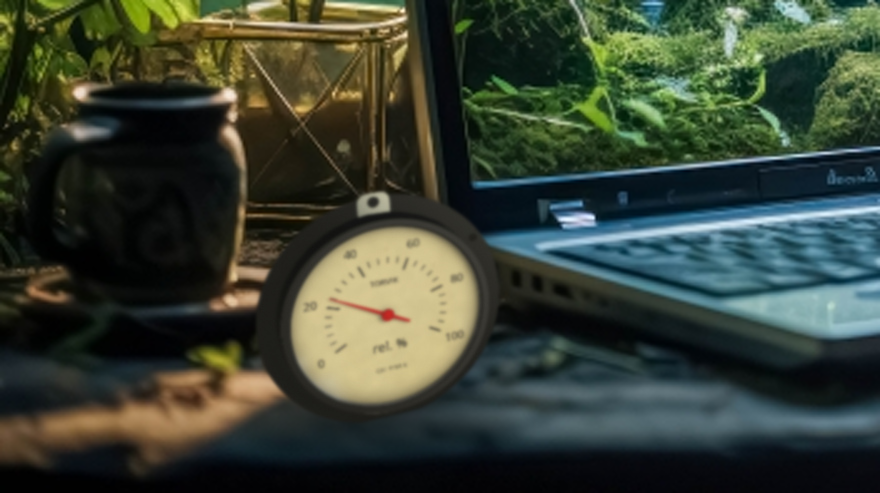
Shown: 24 %
